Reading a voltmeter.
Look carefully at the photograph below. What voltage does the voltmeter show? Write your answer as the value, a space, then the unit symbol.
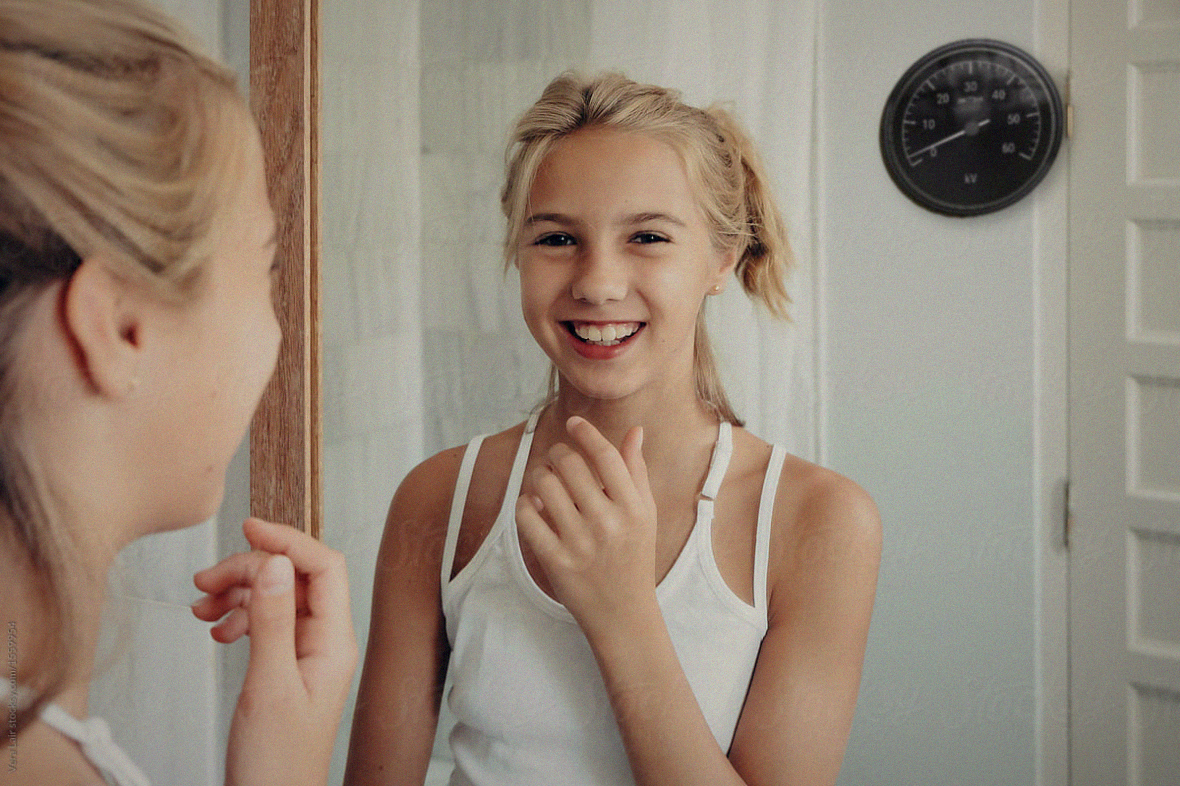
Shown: 2 kV
